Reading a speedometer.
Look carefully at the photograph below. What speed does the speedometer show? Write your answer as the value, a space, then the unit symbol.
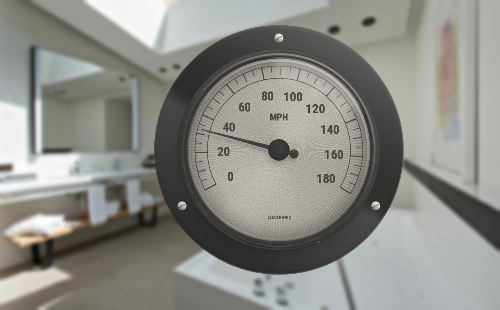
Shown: 32.5 mph
